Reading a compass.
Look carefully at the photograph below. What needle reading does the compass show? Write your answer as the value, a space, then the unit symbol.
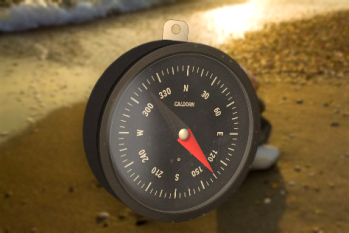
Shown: 135 °
